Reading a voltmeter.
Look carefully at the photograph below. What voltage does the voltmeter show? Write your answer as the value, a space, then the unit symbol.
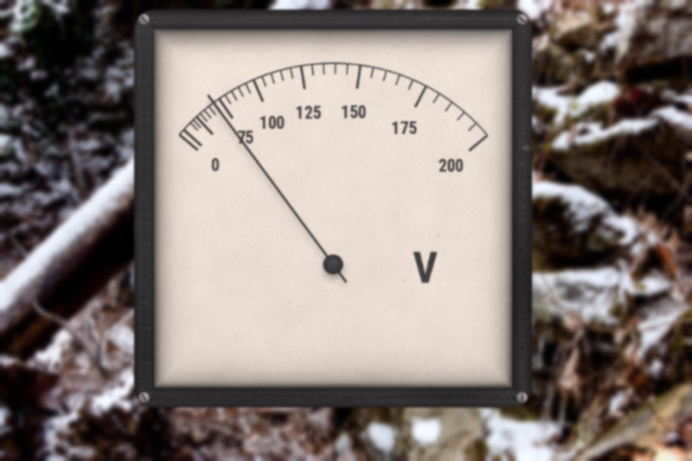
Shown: 70 V
